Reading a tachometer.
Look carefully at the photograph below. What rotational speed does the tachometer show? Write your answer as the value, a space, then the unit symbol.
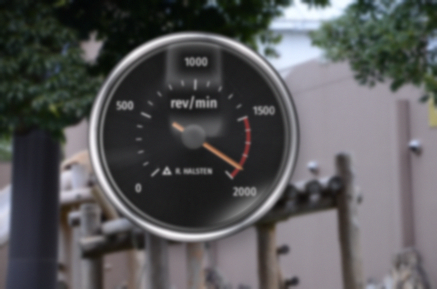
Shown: 1900 rpm
